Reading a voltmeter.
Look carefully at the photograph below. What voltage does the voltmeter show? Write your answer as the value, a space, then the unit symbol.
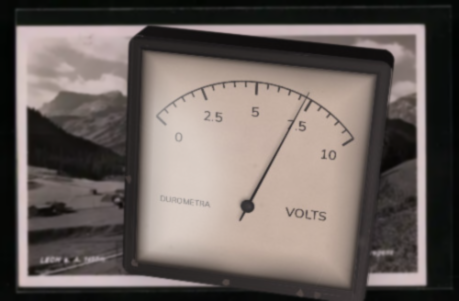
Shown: 7.25 V
